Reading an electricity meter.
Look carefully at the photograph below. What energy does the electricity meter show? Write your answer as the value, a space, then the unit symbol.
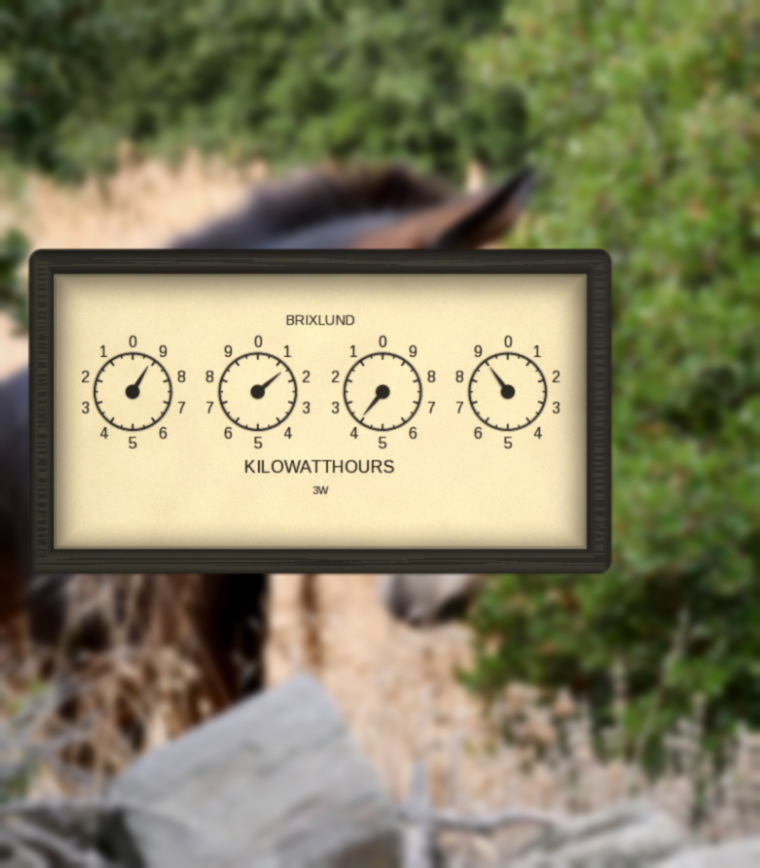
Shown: 9139 kWh
